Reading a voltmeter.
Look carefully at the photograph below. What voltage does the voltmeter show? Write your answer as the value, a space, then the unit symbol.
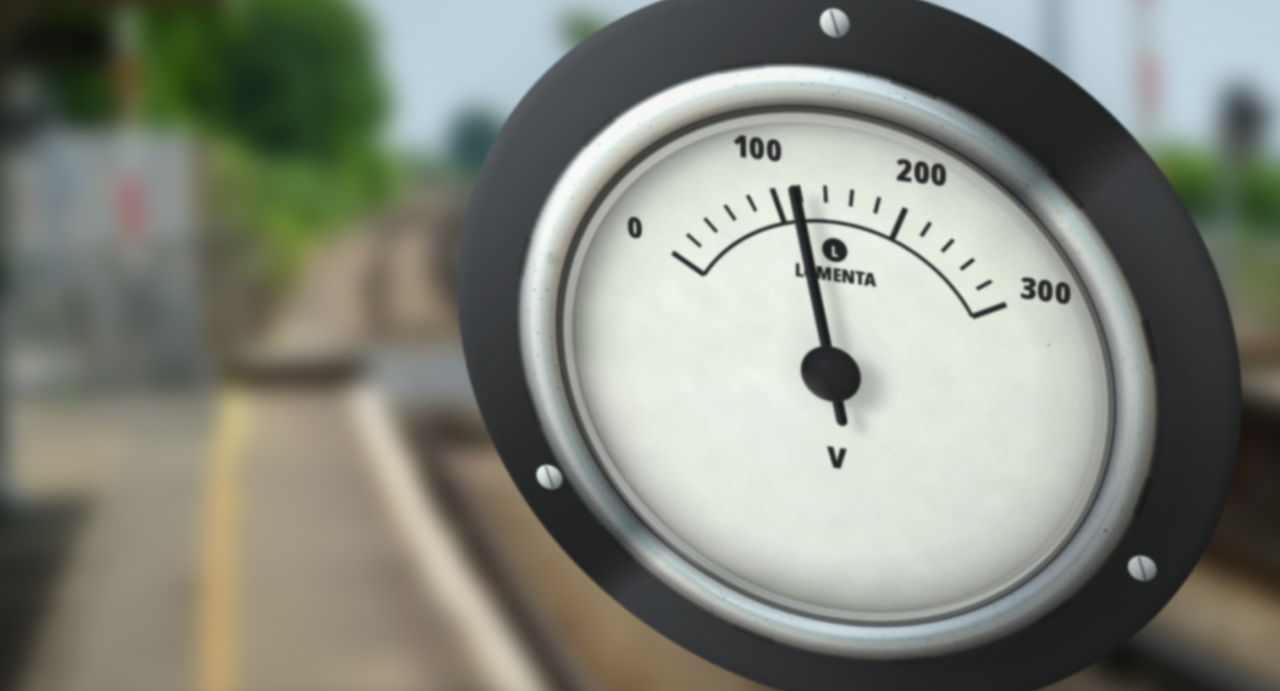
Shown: 120 V
